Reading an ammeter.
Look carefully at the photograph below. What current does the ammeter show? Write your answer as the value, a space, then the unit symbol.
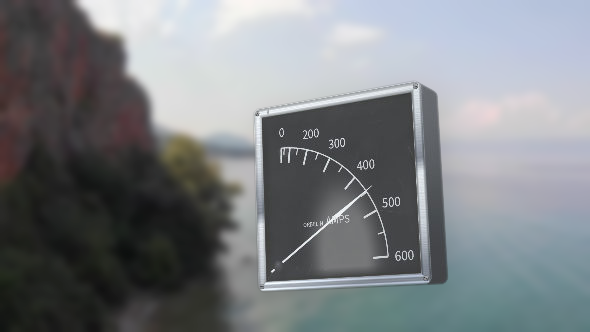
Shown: 450 A
